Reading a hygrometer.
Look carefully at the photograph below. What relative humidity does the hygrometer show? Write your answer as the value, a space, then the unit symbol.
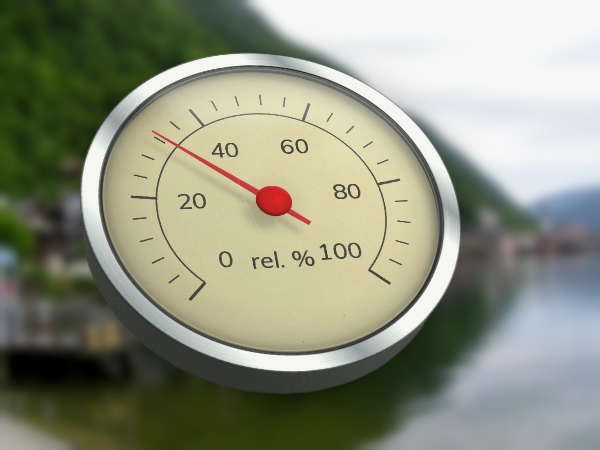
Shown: 32 %
